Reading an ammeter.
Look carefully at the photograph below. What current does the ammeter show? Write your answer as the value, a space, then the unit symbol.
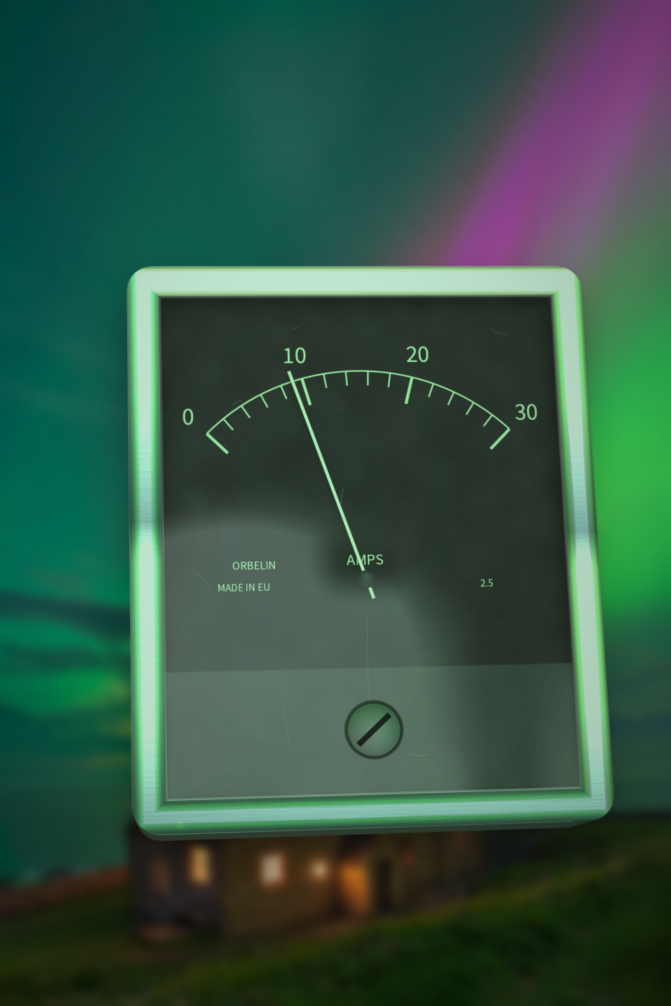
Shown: 9 A
